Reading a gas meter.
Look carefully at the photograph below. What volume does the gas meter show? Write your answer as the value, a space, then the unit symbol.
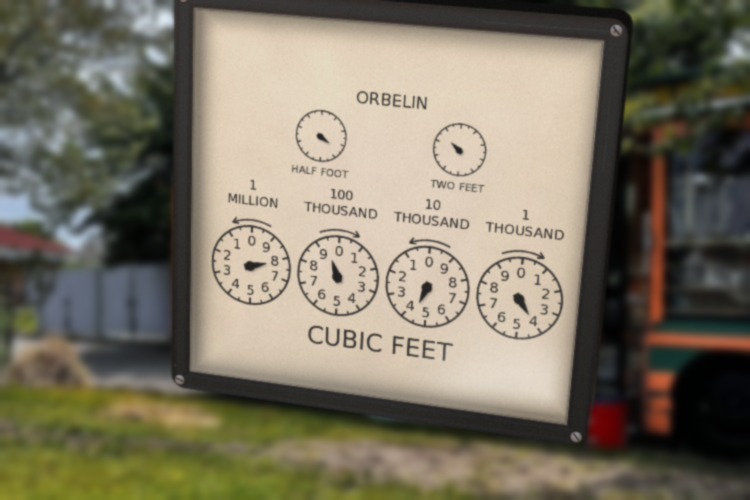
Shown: 794400 ft³
